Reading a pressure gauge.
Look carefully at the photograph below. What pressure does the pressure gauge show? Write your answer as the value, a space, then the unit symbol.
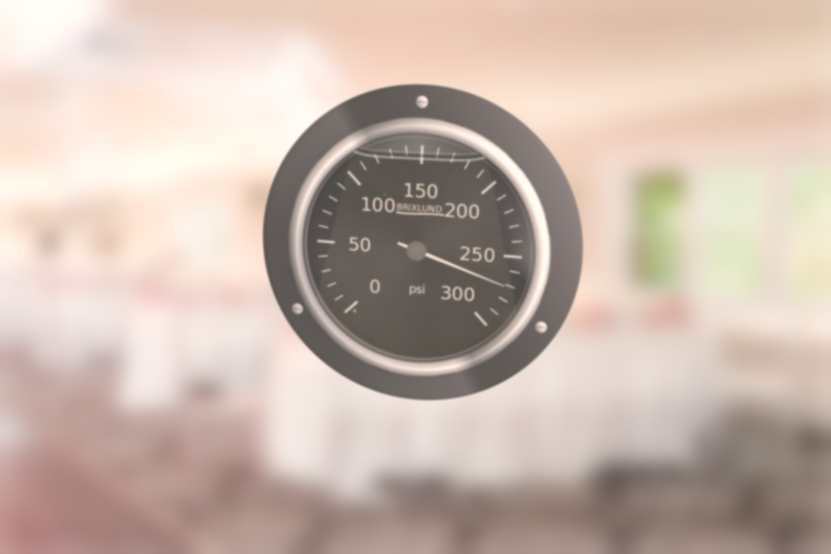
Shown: 270 psi
